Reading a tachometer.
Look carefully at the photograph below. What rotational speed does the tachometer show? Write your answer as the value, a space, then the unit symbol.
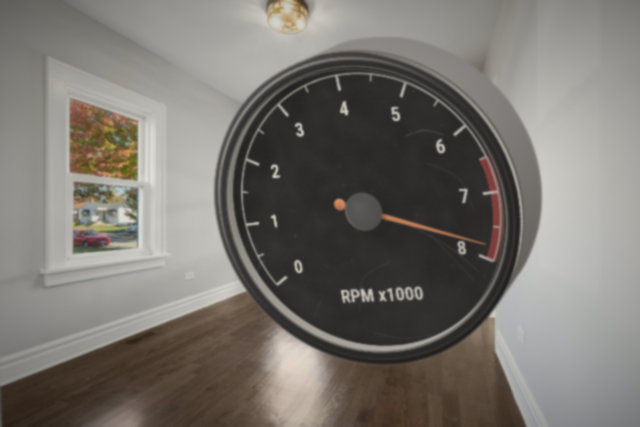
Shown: 7750 rpm
